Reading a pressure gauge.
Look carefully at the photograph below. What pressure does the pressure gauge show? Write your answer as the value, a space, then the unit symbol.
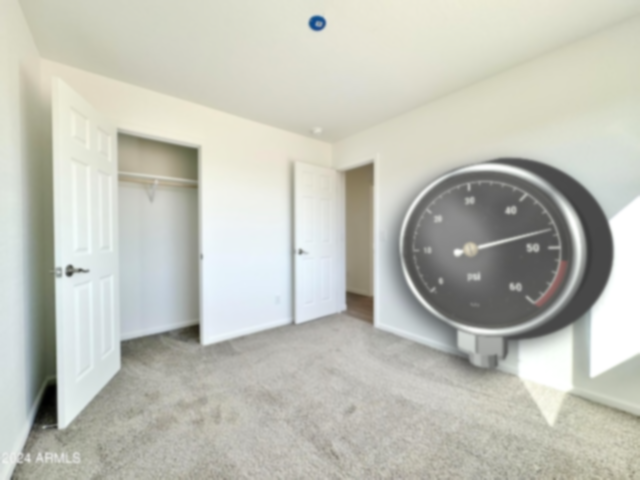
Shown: 47 psi
